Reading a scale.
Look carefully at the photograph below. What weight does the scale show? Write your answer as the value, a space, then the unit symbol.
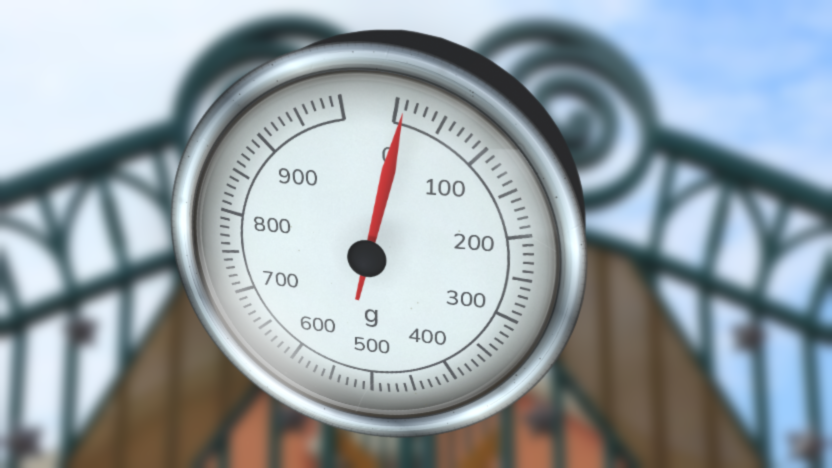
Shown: 10 g
